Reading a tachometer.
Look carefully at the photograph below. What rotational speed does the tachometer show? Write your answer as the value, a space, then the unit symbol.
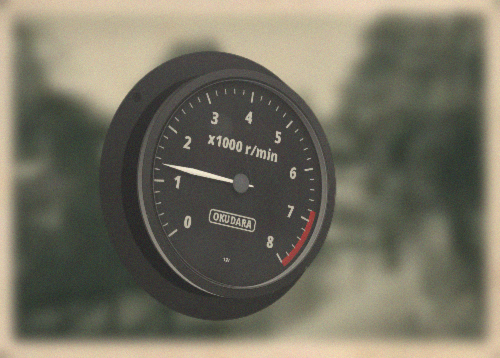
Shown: 1300 rpm
